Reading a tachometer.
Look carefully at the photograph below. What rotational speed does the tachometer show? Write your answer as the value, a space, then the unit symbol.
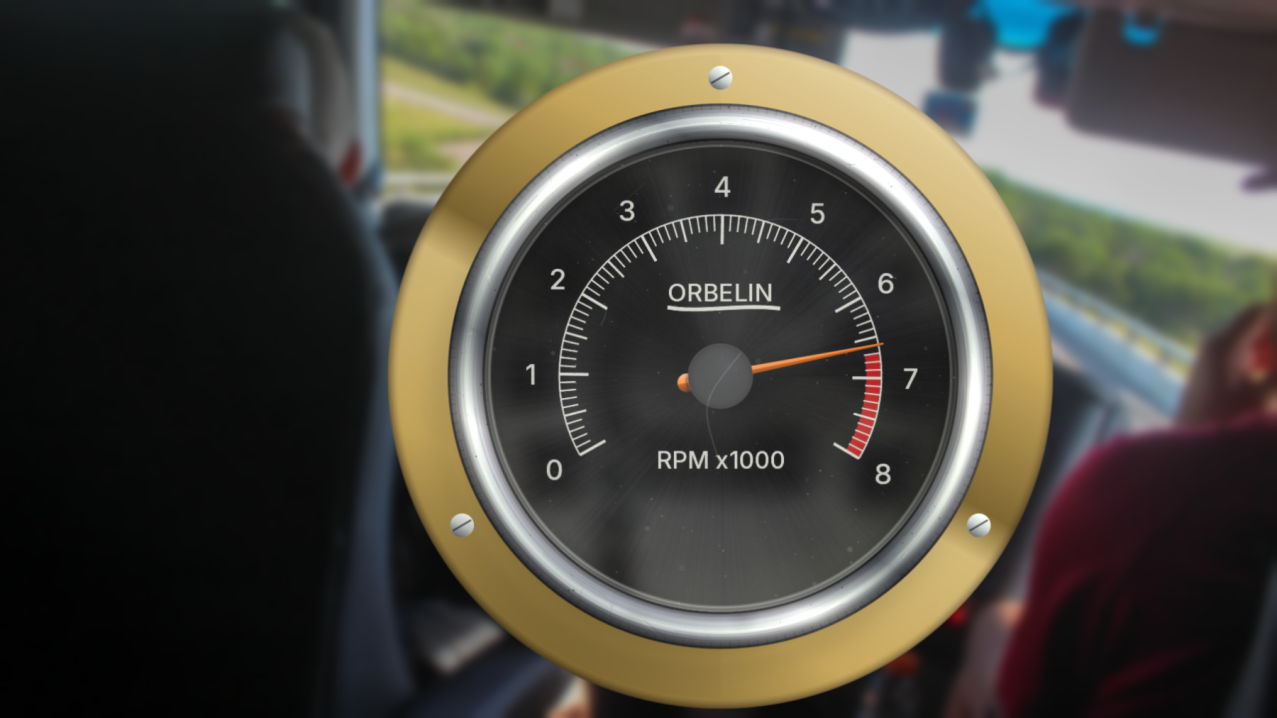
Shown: 6600 rpm
